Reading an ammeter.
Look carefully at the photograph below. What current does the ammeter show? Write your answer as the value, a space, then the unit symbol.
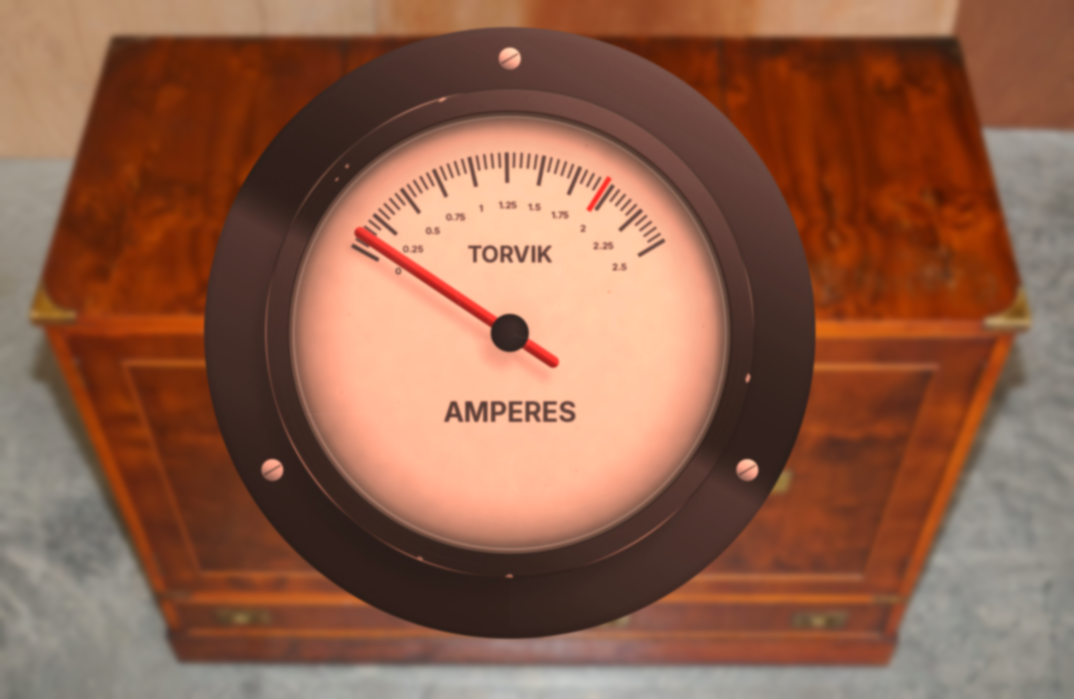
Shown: 0.1 A
